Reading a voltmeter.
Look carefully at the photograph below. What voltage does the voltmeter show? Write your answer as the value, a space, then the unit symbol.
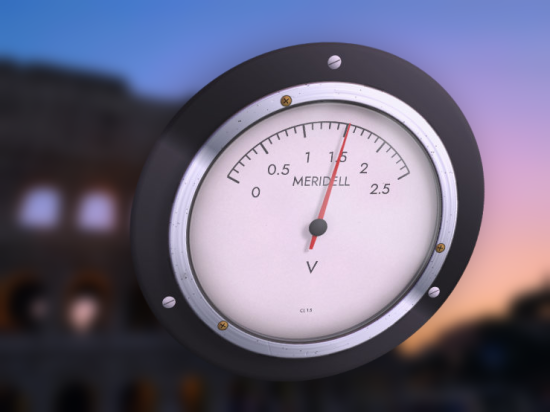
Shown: 1.5 V
